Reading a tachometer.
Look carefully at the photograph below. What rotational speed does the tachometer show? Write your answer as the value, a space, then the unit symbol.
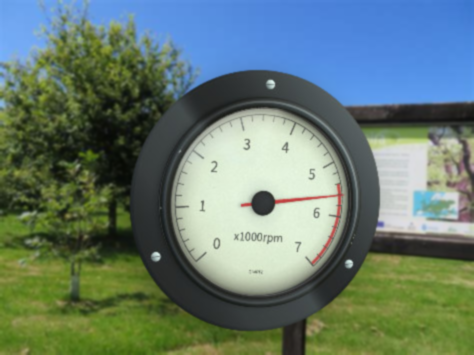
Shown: 5600 rpm
